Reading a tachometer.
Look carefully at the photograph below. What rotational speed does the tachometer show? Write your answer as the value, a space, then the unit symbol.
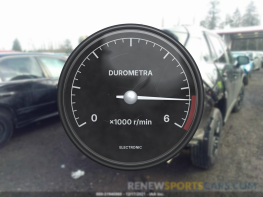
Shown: 5300 rpm
